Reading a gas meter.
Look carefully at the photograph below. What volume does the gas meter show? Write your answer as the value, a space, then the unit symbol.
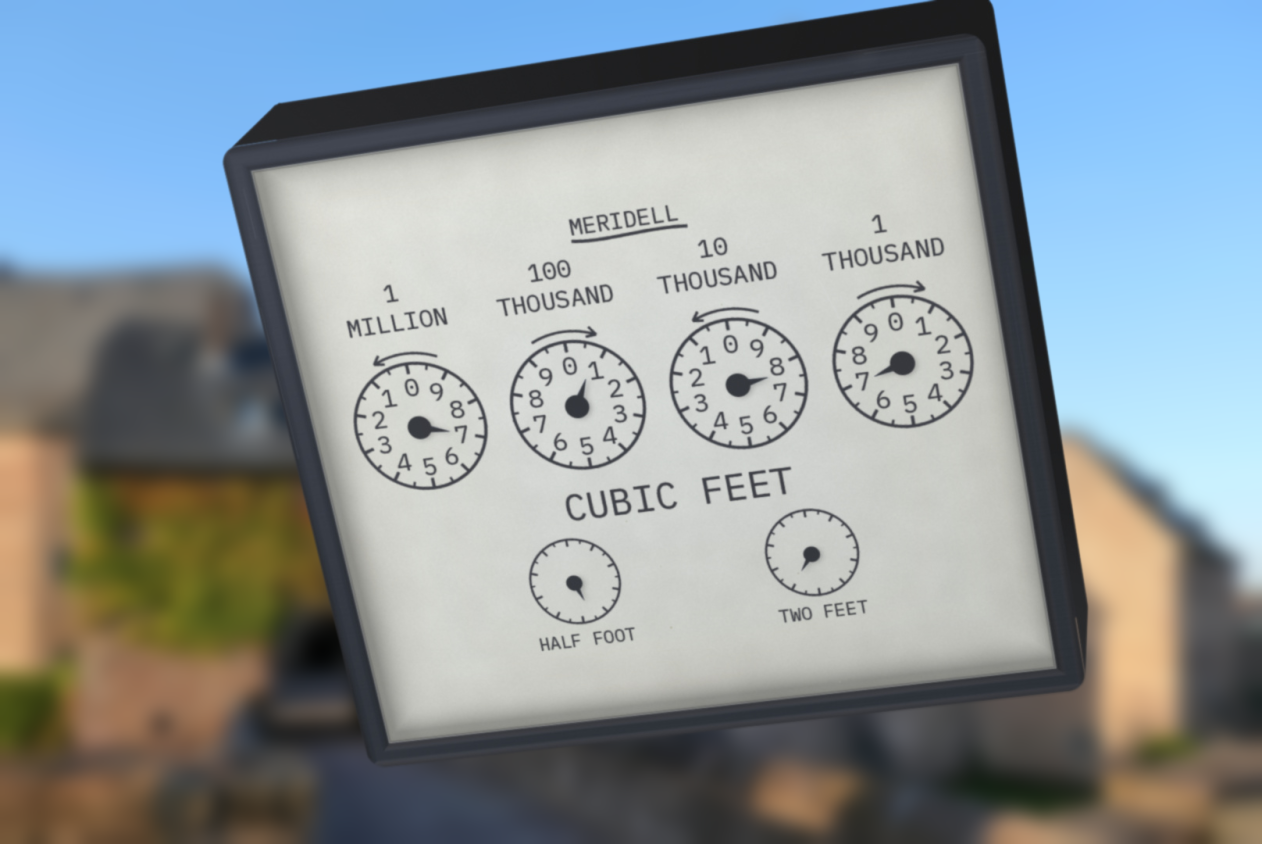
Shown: 707700 ft³
